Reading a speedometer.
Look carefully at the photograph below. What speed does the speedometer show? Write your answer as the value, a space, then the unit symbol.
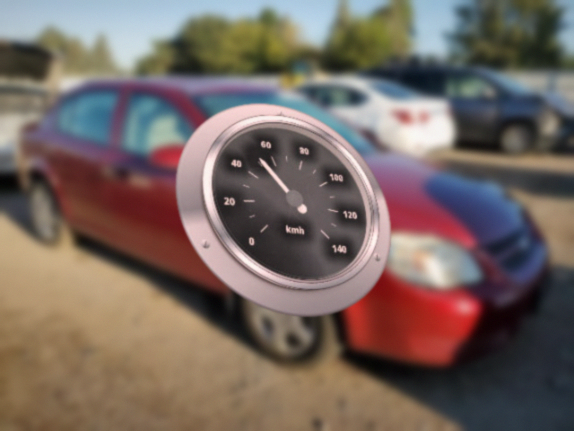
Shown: 50 km/h
